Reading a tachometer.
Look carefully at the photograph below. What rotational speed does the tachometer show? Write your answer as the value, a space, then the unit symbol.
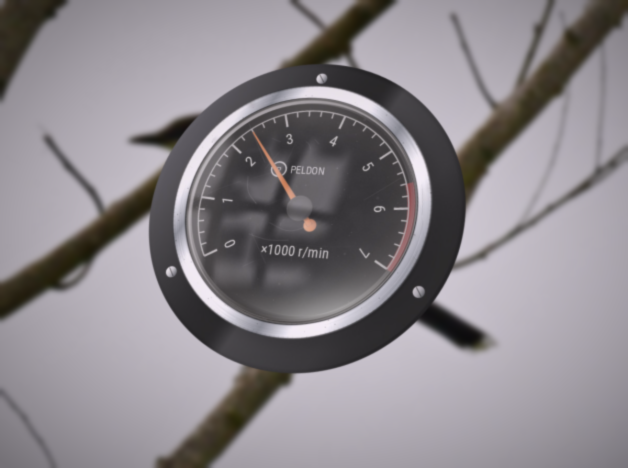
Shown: 2400 rpm
